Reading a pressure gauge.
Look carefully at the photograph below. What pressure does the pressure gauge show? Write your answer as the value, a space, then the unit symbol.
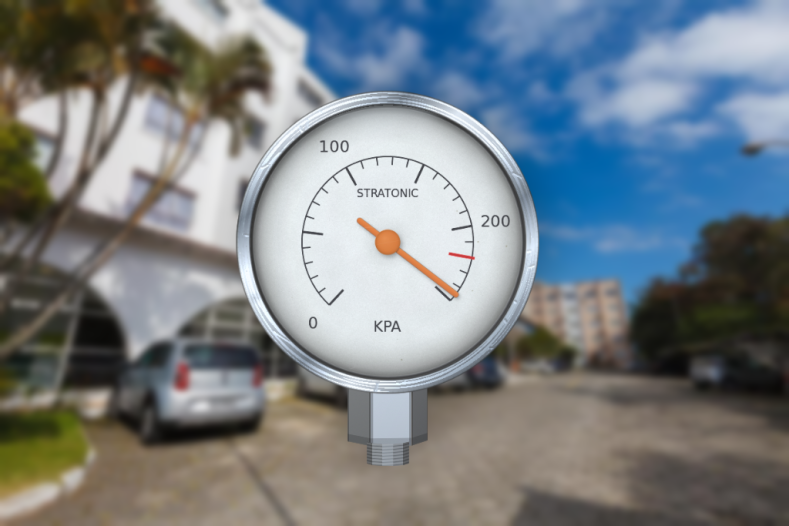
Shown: 245 kPa
